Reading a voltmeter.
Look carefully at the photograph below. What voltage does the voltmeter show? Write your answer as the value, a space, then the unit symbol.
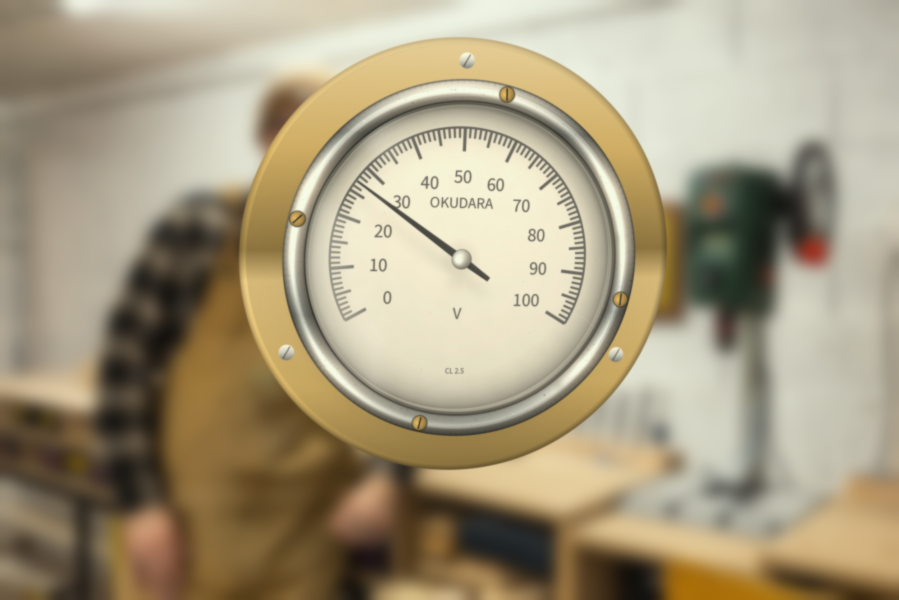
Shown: 27 V
